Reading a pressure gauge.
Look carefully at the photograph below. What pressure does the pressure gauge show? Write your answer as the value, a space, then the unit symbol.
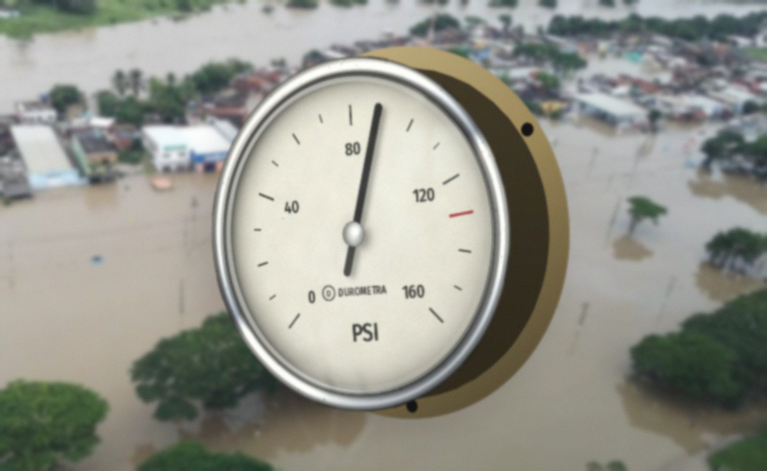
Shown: 90 psi
